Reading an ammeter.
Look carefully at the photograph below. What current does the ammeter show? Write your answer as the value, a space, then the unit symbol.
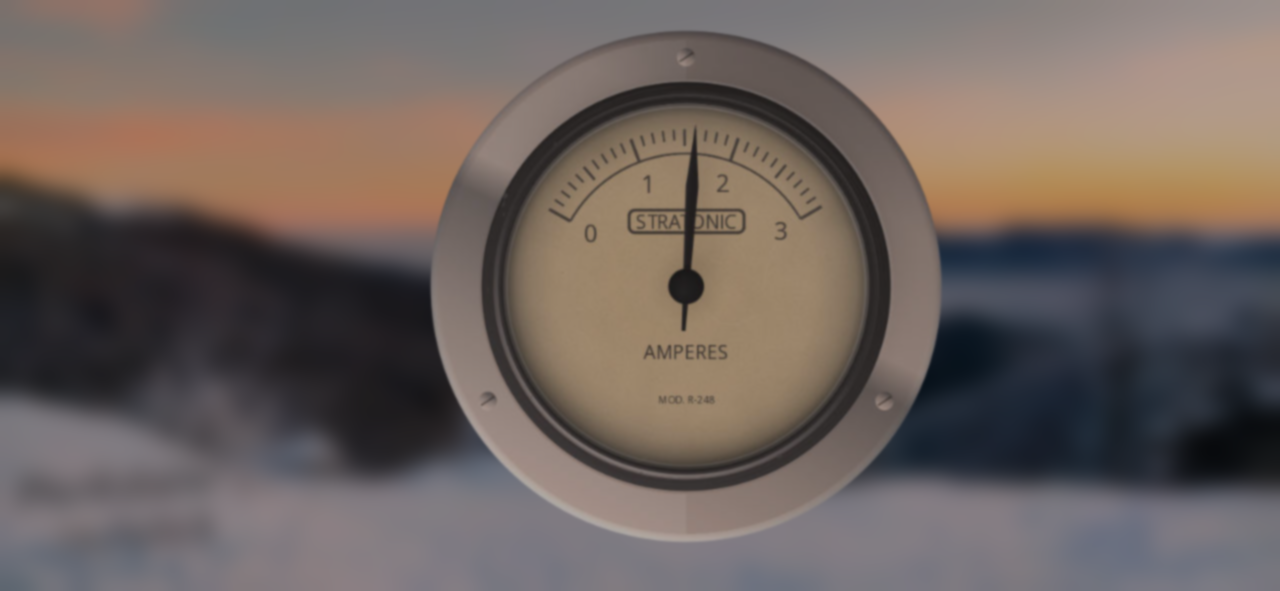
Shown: 1.6 A
